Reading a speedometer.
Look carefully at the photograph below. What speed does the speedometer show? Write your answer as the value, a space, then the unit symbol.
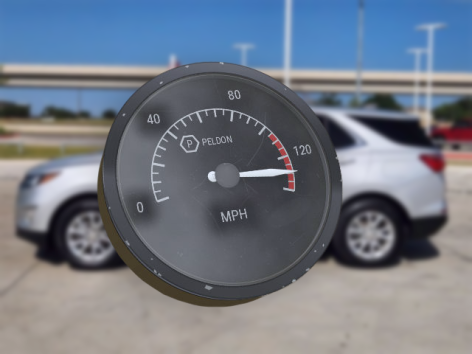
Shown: 130 mph
